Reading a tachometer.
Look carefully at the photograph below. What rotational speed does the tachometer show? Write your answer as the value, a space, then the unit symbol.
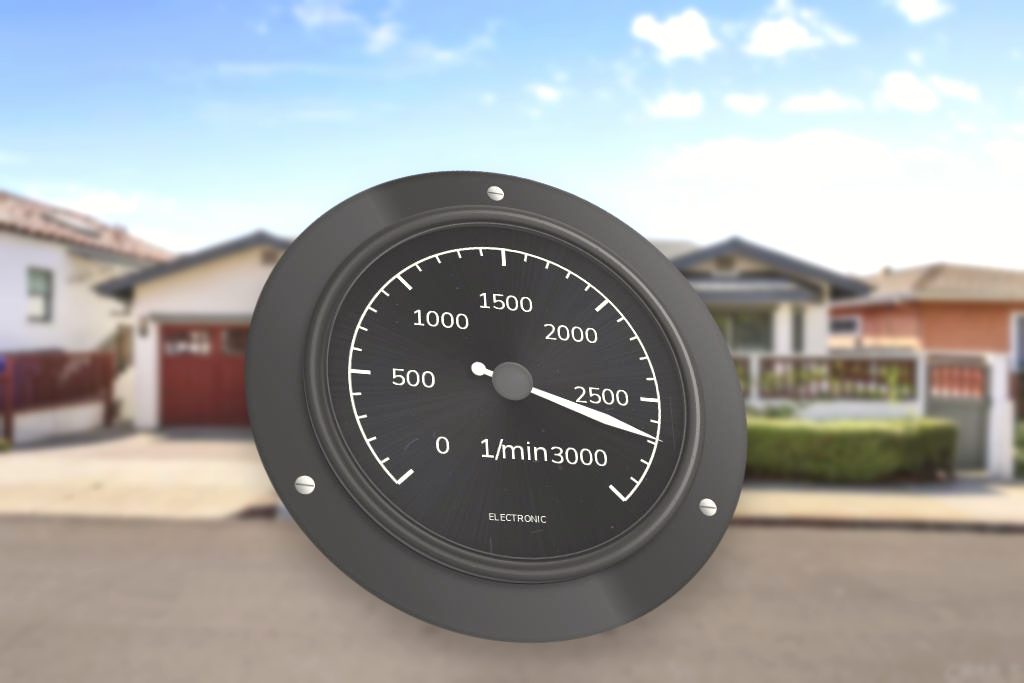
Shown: 2700 rpm
